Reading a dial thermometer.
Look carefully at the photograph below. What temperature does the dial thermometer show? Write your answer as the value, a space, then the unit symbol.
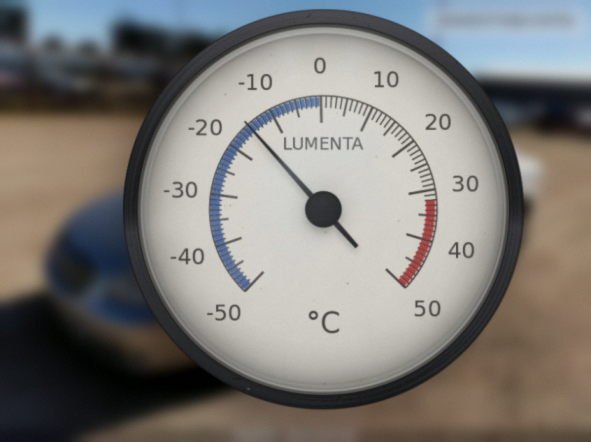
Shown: -15 °C
